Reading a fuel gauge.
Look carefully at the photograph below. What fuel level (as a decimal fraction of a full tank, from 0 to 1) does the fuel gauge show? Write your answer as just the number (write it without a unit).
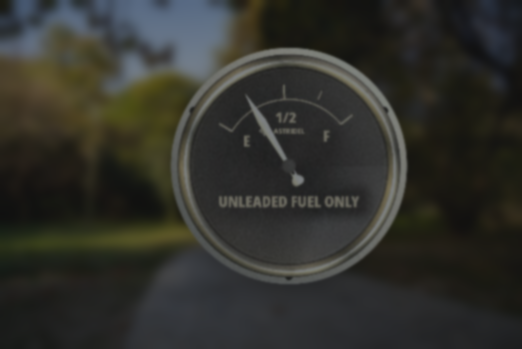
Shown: 0.25
